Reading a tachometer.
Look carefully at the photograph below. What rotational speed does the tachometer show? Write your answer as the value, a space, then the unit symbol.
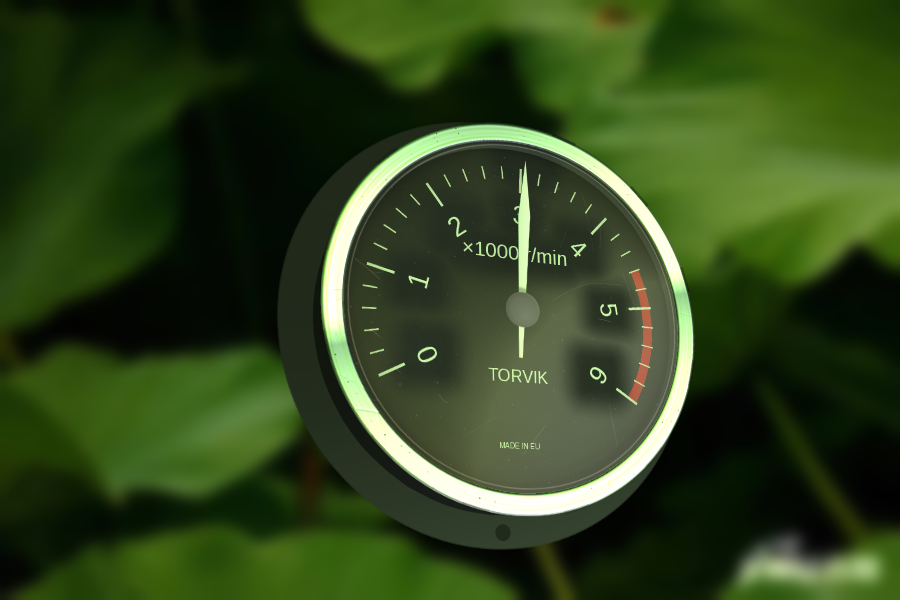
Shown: 3000 rpm
